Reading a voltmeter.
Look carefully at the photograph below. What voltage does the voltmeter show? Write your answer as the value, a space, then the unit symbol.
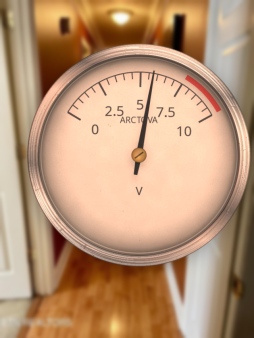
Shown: 5.75 V
